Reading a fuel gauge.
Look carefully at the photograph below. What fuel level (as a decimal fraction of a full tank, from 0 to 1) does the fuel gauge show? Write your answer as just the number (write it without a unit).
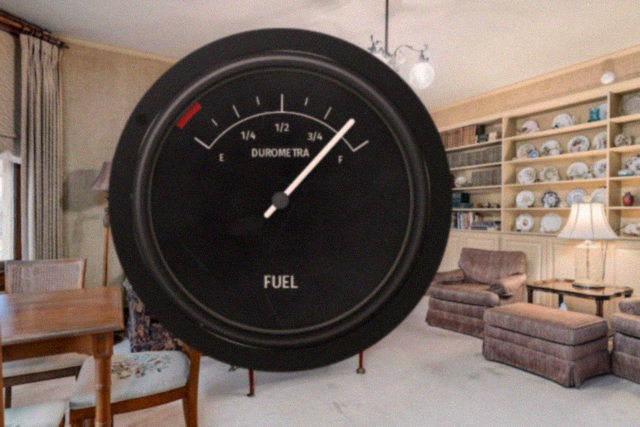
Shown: 0.875
